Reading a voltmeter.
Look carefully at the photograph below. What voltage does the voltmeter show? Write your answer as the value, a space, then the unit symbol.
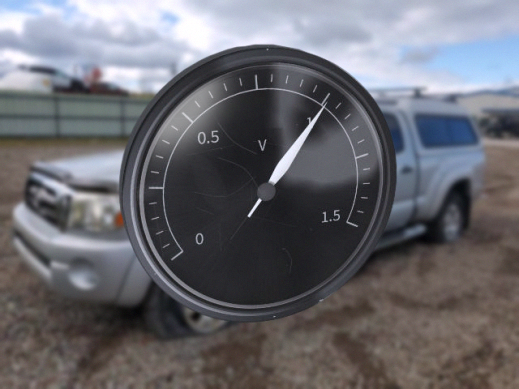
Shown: 1 V
